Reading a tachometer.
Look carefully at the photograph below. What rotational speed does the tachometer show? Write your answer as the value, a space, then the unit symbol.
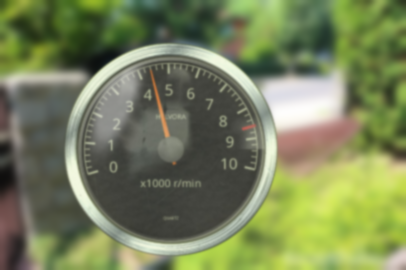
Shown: 4400 rpm
